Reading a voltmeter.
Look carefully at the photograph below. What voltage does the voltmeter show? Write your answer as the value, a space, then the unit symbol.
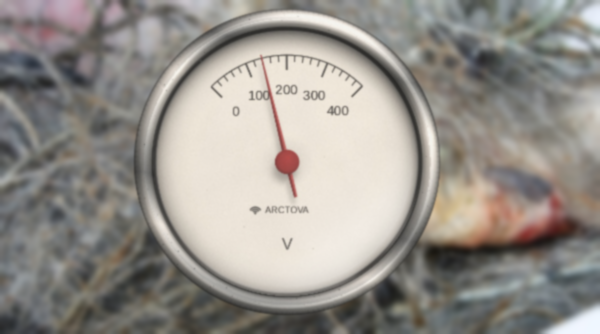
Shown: 140 V
